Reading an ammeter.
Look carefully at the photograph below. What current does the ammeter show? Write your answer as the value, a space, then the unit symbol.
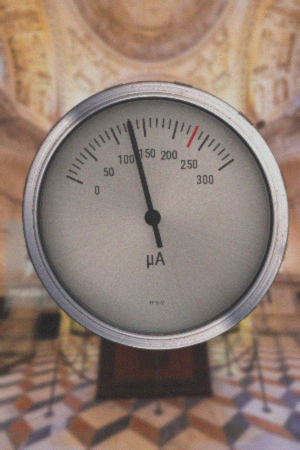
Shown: 130 µA
